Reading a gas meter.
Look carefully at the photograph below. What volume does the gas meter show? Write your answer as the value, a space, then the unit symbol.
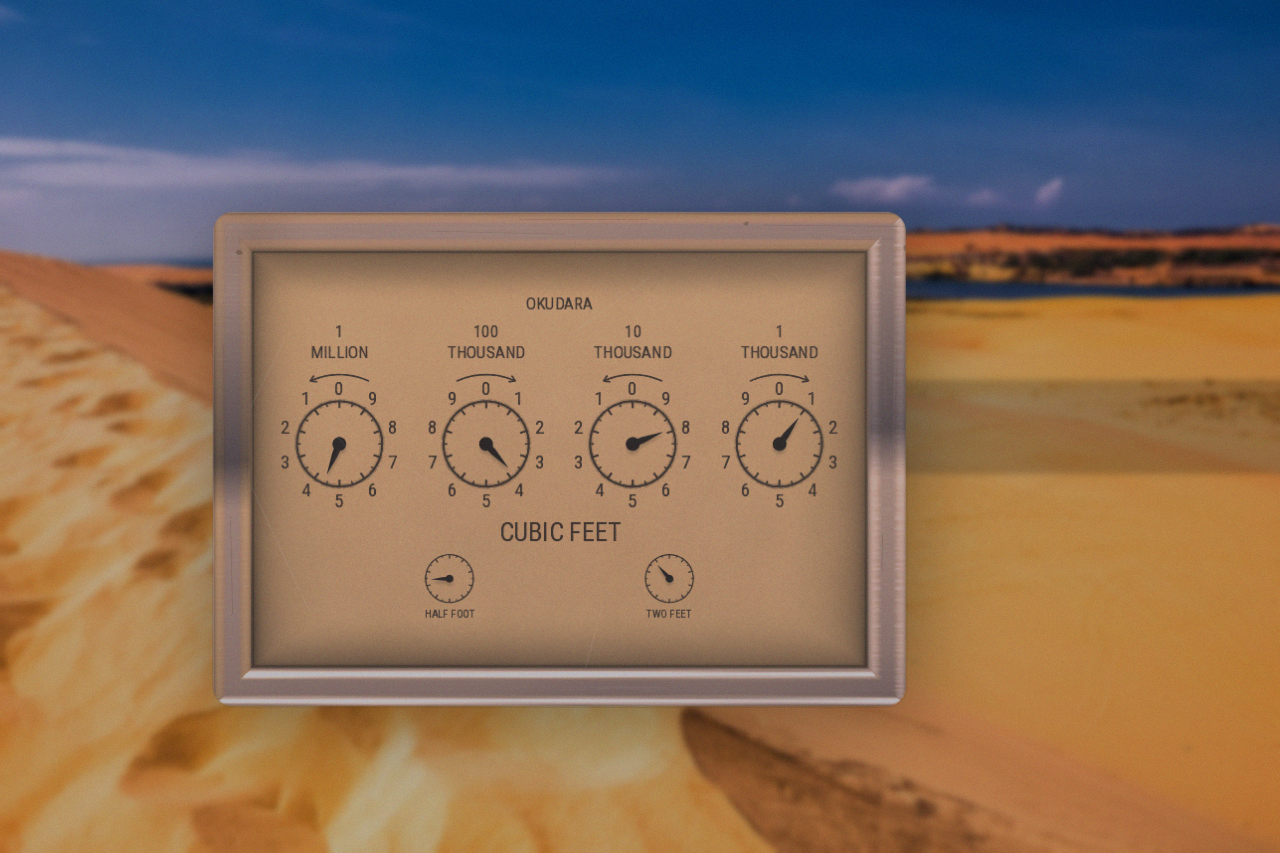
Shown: 438100 ft³
